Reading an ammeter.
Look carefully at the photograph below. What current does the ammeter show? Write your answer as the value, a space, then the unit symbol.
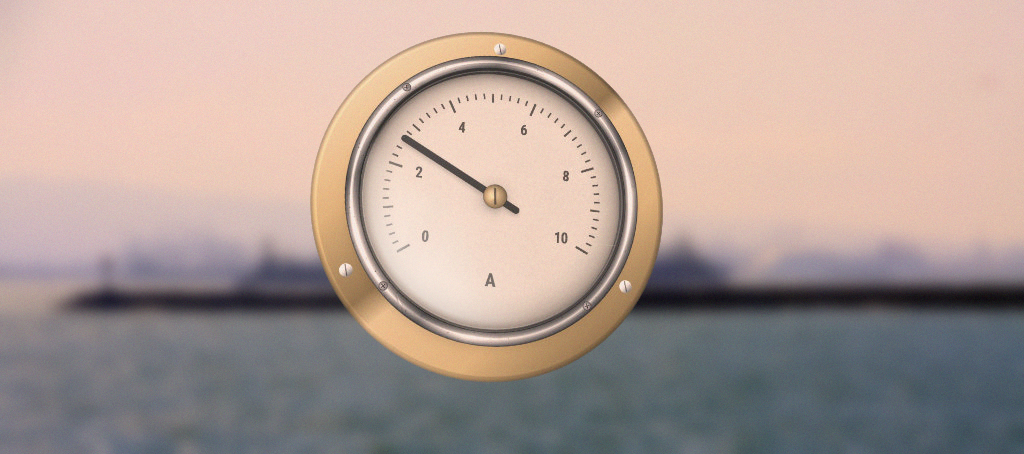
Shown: 2.6 A
